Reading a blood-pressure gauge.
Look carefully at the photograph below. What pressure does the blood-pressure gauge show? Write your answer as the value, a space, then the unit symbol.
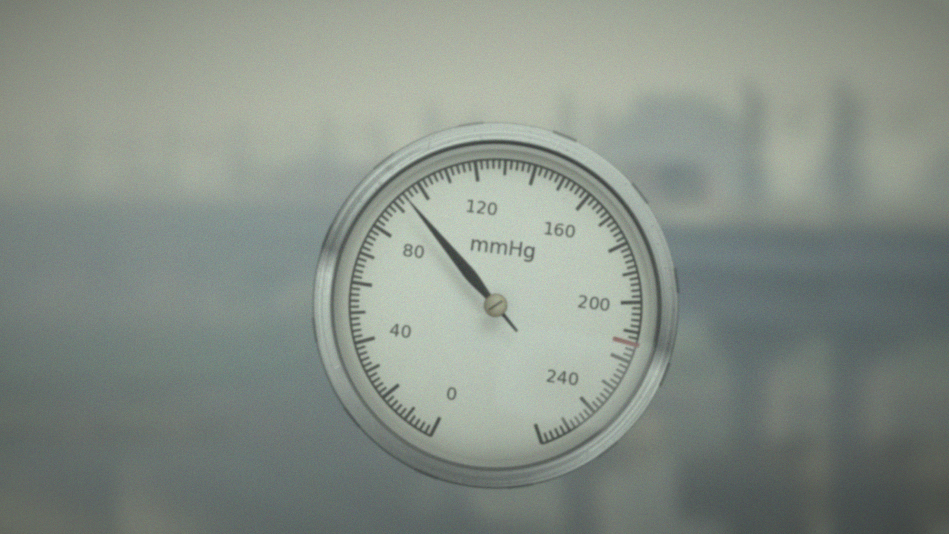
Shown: 94 mmHg
